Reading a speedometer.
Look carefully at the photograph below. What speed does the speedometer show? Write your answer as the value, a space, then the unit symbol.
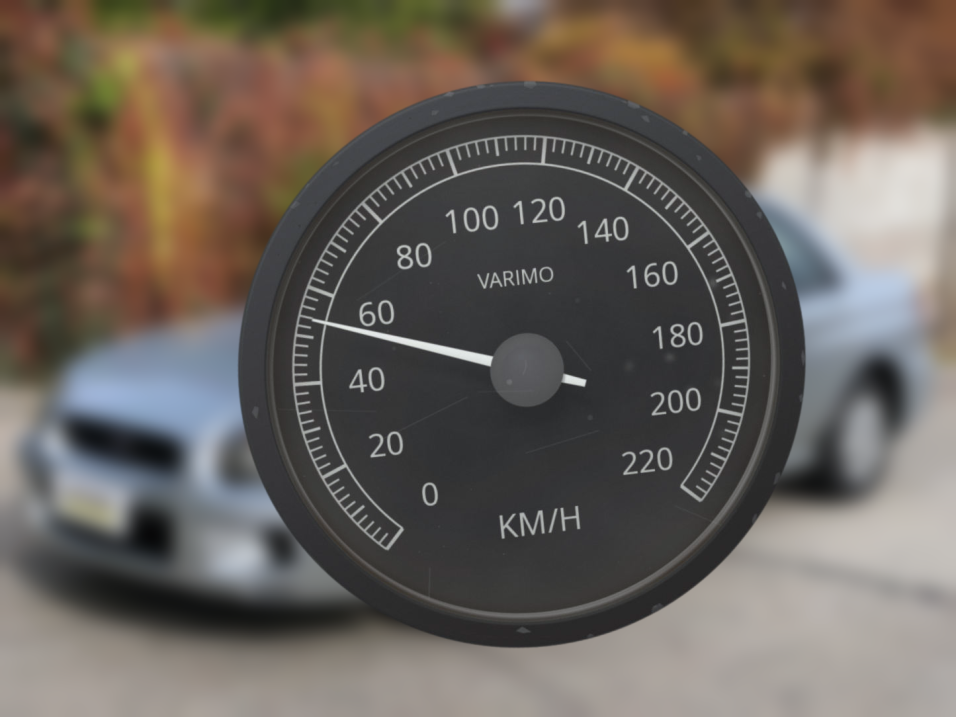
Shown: 54 km/h
